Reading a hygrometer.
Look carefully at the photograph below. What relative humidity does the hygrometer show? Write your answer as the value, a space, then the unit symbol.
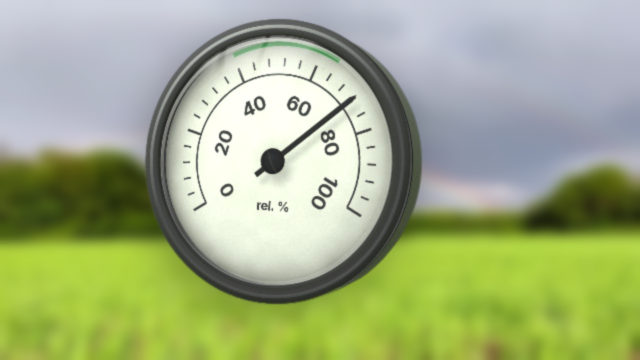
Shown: 72 %
